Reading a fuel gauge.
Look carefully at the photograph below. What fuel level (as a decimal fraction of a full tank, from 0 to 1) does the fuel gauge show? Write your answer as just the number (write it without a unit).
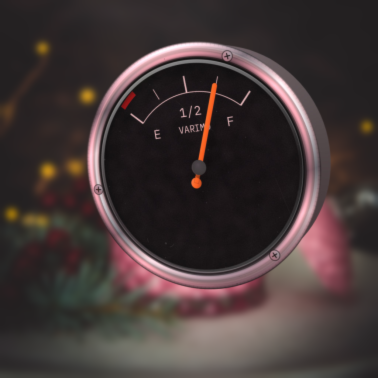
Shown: 0.75
